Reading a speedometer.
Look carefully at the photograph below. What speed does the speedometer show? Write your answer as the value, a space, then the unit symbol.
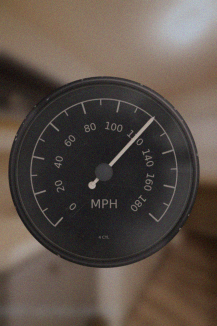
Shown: 120 mph
